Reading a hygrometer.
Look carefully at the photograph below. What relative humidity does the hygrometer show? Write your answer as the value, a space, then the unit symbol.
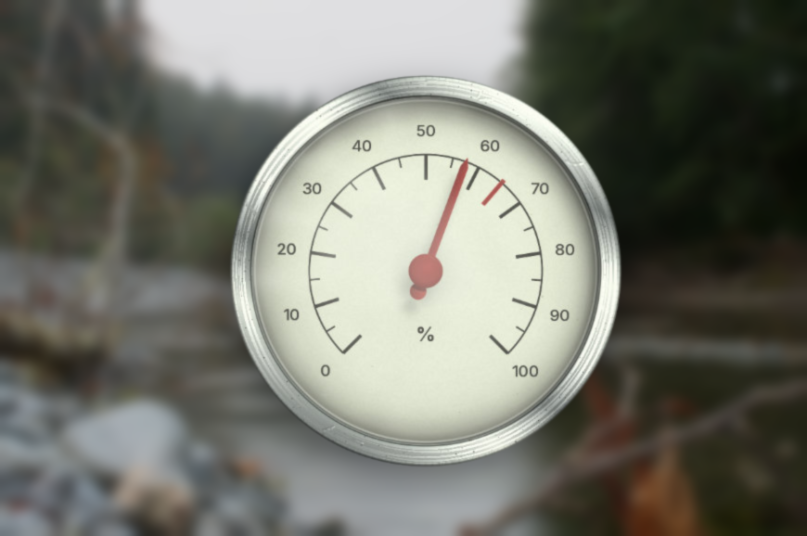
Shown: 57.5 %
